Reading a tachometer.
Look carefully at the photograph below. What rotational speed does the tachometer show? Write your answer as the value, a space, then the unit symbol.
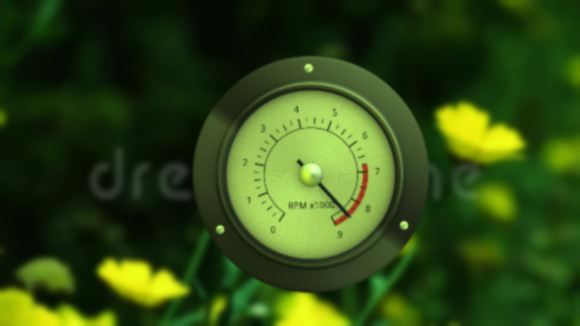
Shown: 8500 rpm
